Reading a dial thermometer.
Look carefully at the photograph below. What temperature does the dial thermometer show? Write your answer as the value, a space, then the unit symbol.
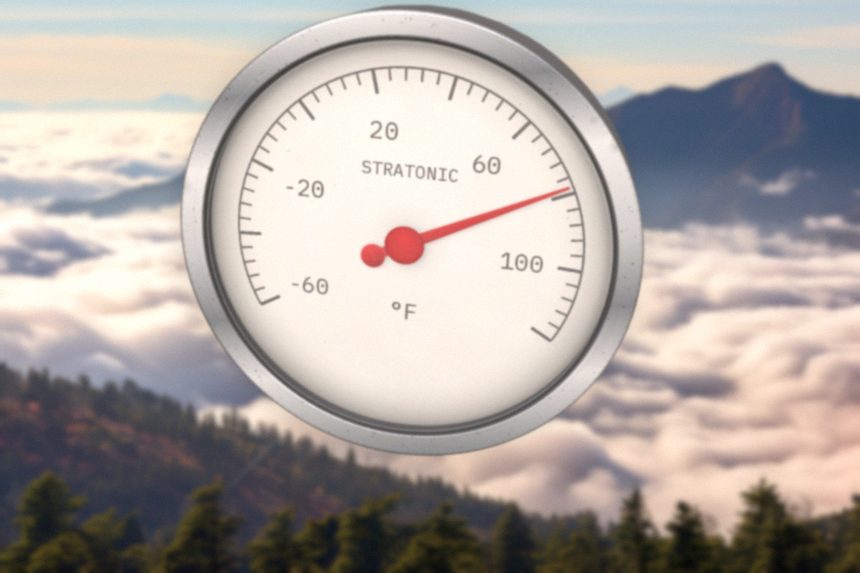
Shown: 78 °F
